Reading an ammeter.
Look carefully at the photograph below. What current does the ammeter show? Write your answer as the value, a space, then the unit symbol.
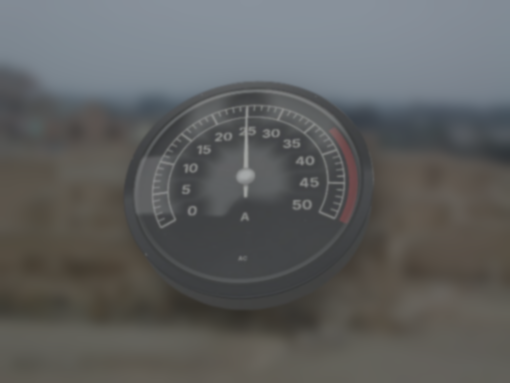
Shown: 25 A
